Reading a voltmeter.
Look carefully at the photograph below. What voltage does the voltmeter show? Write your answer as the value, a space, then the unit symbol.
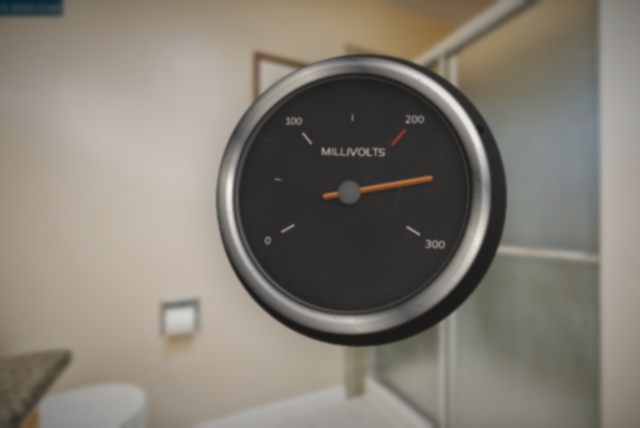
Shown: 250 mV
